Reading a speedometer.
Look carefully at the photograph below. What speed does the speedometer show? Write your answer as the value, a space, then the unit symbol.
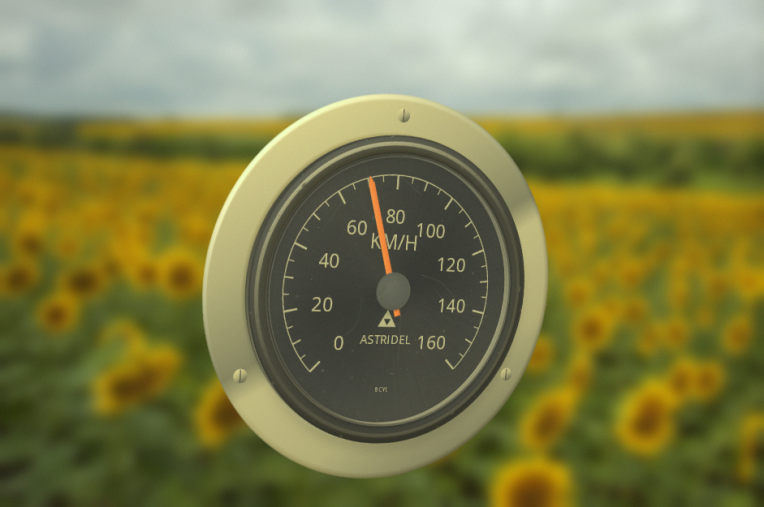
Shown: 70 km/h
